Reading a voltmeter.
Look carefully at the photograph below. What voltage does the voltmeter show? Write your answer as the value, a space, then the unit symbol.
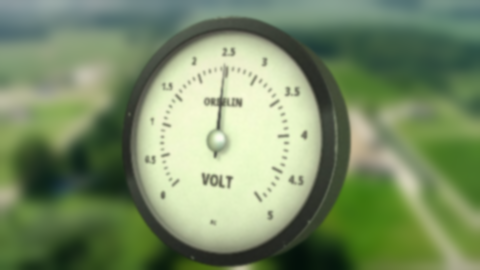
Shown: 2.5 V
